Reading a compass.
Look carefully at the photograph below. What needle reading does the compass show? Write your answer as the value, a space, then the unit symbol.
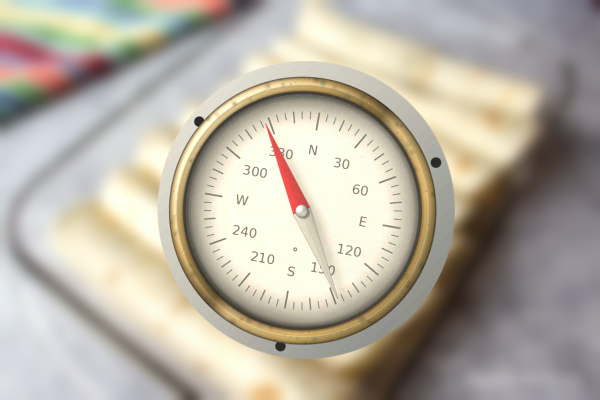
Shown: 327.5 °
